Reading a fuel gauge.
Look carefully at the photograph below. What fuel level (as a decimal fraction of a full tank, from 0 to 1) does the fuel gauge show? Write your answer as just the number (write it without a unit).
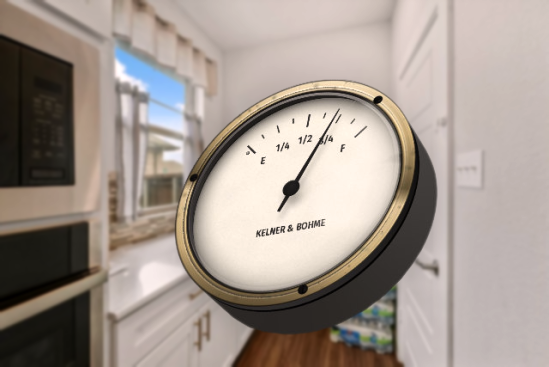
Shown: 0.75
